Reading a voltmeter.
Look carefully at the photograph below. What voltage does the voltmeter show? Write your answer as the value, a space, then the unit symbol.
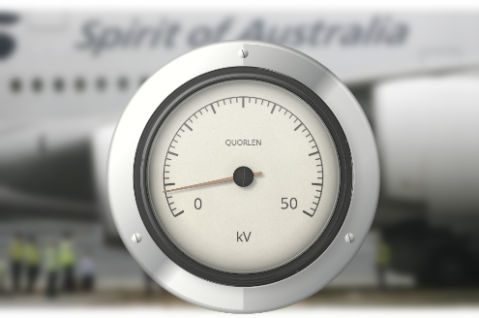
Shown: 4 kV
